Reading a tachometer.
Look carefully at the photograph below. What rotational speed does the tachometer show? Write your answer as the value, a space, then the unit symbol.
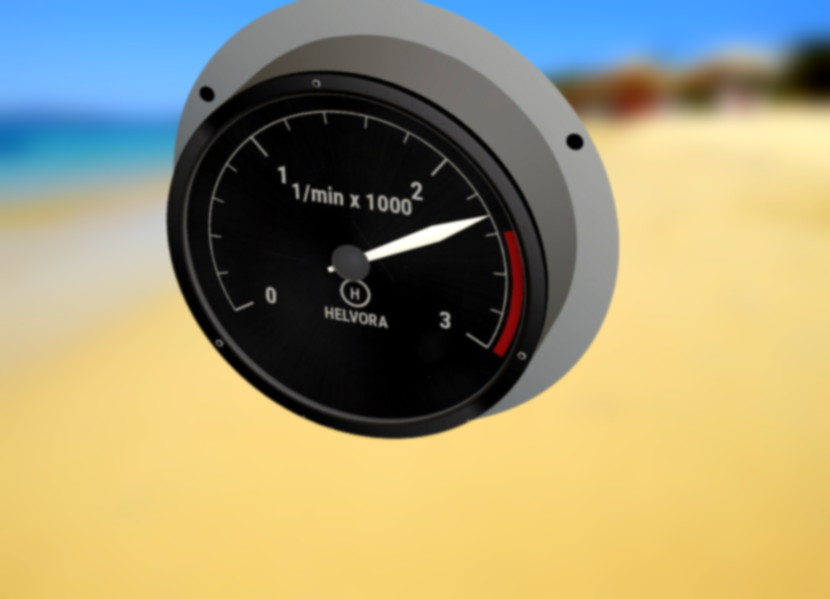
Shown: 2300 rpm
